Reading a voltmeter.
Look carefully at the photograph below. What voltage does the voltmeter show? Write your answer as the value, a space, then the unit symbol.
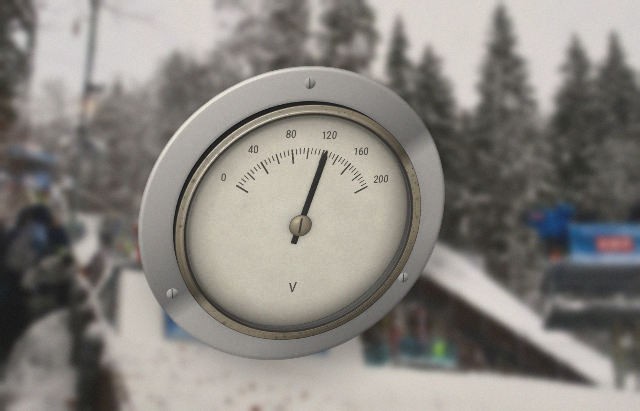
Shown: 120 V
